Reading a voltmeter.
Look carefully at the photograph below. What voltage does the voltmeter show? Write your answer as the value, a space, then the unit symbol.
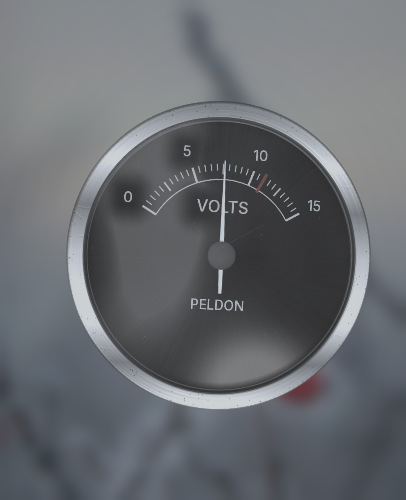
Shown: 7.5 V
